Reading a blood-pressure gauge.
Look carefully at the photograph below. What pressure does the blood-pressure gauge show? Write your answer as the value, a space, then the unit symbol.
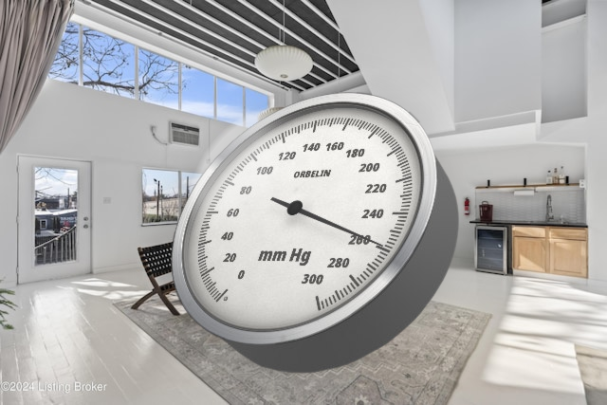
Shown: 260 mmHg
